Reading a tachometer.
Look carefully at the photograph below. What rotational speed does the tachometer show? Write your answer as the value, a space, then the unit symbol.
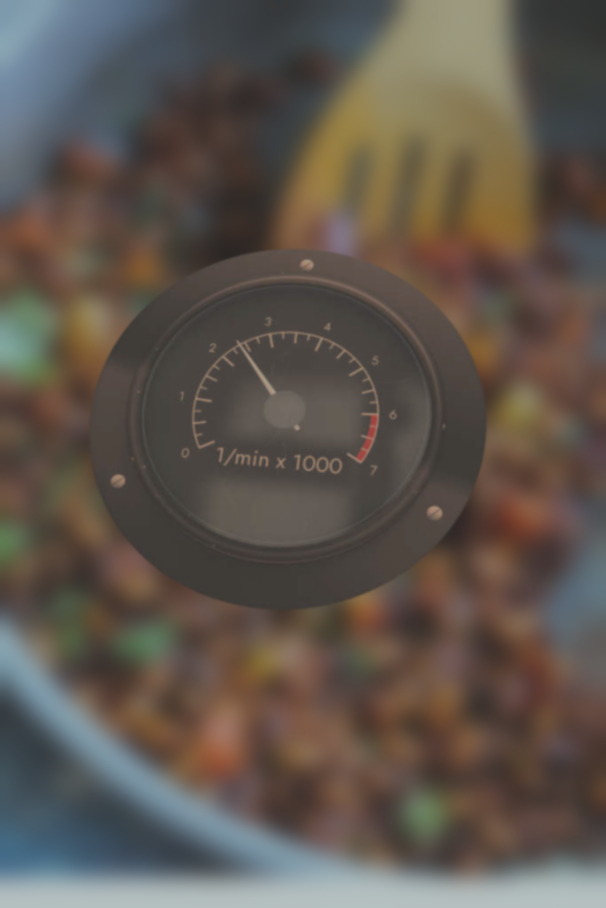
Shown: 2375 rpm
